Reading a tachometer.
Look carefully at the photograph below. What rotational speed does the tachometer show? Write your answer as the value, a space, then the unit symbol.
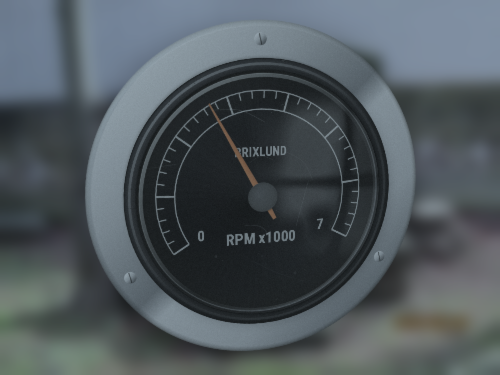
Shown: 2700 rpm
